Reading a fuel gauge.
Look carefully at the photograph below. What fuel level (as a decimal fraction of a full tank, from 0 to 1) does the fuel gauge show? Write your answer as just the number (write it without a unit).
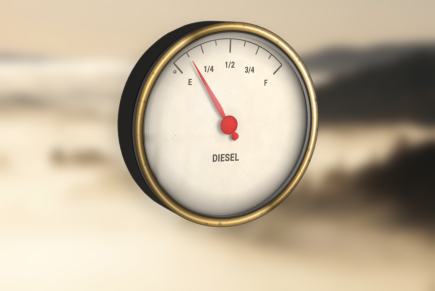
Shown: 0.125
